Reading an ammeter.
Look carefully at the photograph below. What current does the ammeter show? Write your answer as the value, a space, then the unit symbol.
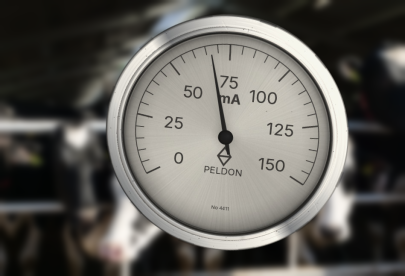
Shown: 67.5 mA
